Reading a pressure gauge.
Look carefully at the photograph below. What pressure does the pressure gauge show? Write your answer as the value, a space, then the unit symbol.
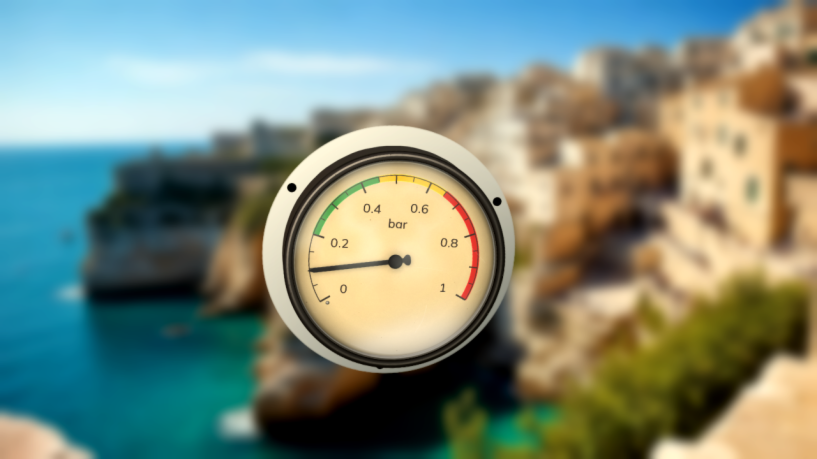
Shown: 0.1 bar
